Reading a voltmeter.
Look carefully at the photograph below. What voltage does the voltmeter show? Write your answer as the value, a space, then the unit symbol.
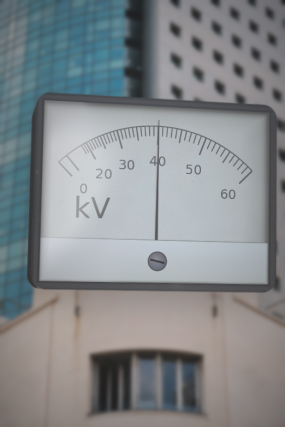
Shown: 40 kV
